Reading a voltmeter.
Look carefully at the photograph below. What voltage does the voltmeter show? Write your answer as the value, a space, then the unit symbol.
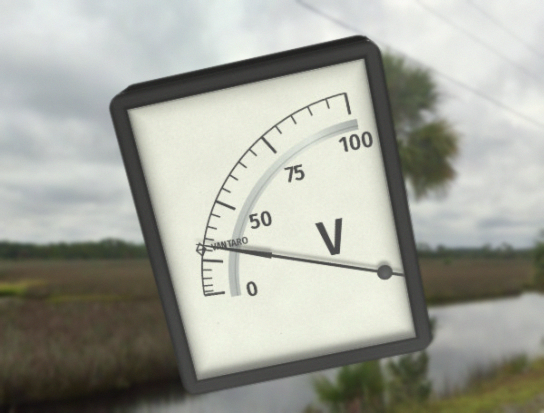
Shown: 32.5 V
